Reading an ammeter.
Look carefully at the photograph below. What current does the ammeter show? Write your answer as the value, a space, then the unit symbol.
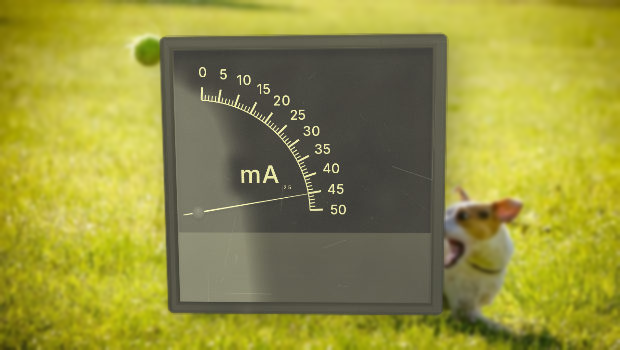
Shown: 45 mA
